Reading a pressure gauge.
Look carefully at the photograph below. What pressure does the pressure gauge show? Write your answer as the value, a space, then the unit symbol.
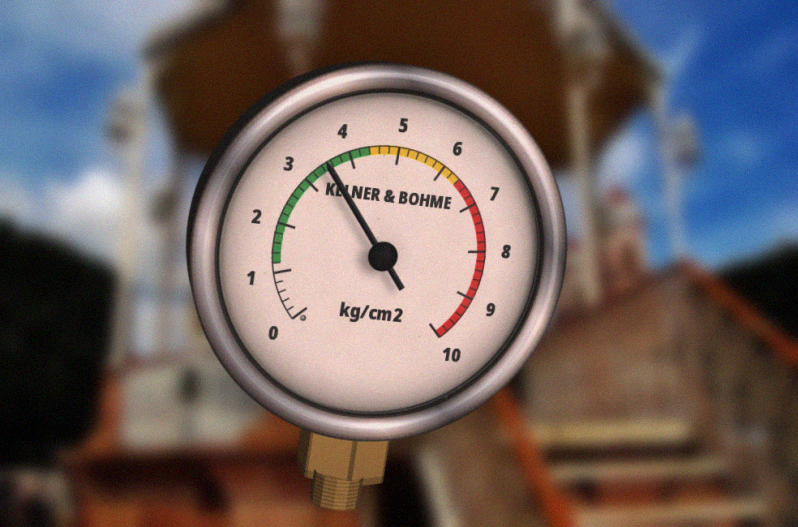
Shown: 3.5 kg/cm²
